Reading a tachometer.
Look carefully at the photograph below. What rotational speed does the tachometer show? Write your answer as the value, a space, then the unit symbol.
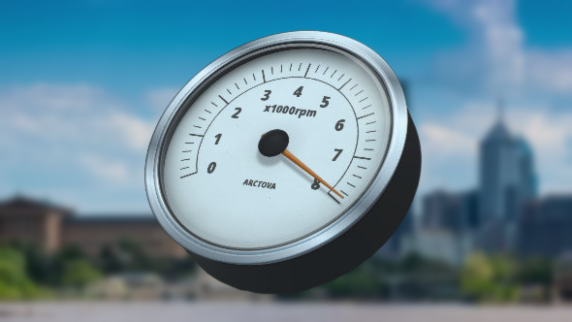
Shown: 7900 rpm
